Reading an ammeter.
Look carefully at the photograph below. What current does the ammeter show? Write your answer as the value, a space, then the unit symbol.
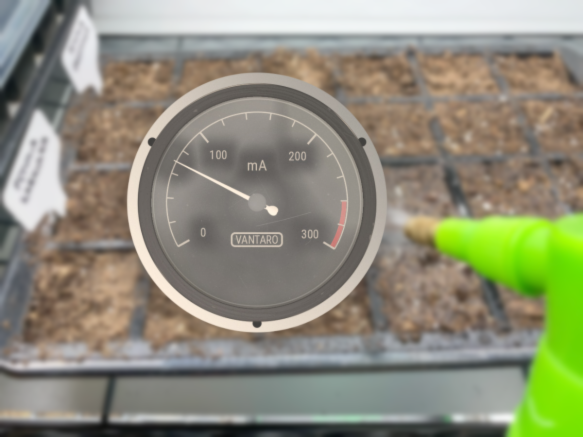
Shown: 70 mA
